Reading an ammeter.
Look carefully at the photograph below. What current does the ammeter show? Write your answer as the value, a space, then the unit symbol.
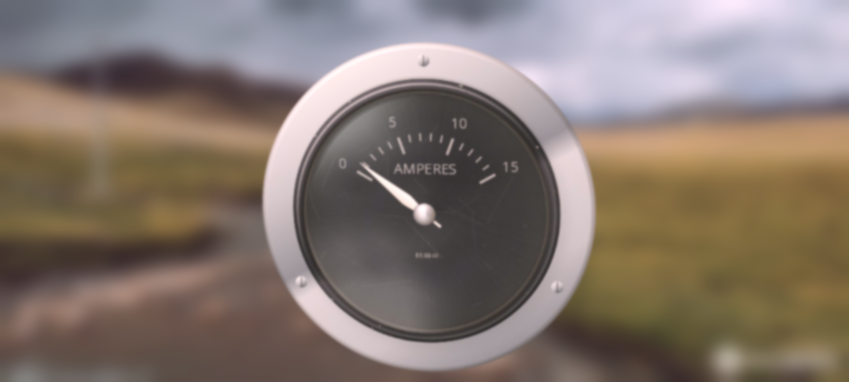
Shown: 1 A
